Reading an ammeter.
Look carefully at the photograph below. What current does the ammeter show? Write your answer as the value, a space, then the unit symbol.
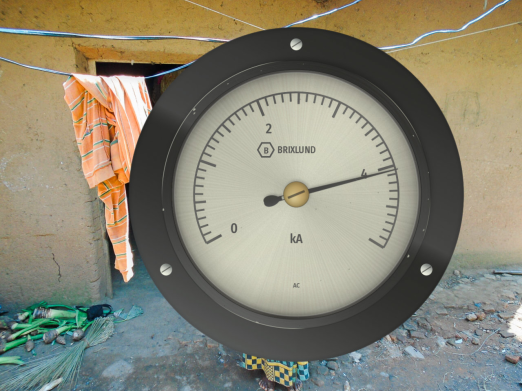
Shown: 4.05 kA
